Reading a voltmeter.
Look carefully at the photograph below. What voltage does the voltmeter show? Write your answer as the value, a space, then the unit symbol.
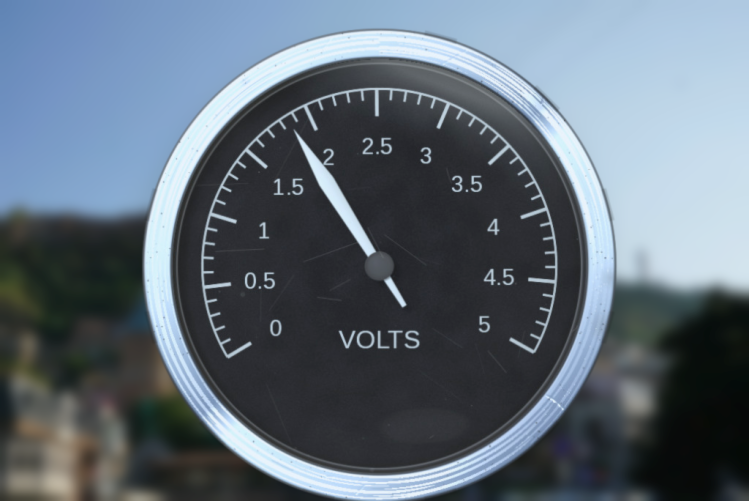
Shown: 1.85 V
